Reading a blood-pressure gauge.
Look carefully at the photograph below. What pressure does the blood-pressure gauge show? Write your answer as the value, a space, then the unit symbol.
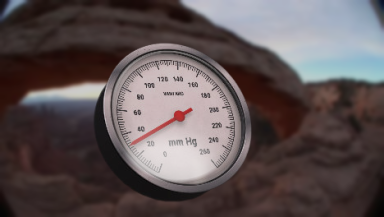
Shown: 30 mmHg
